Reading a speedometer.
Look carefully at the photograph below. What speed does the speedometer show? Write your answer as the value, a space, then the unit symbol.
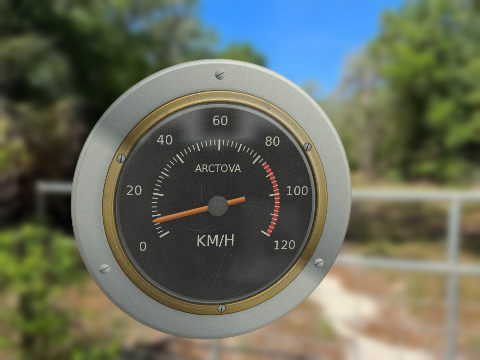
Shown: 8 km/h
